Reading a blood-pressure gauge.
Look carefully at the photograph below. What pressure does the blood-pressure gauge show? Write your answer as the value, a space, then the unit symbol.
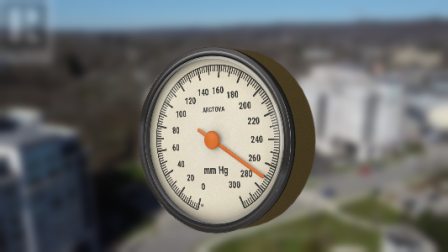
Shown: 270 mmHg
